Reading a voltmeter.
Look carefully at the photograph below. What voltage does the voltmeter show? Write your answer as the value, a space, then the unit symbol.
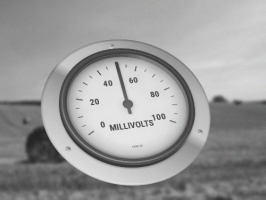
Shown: 50 mV
